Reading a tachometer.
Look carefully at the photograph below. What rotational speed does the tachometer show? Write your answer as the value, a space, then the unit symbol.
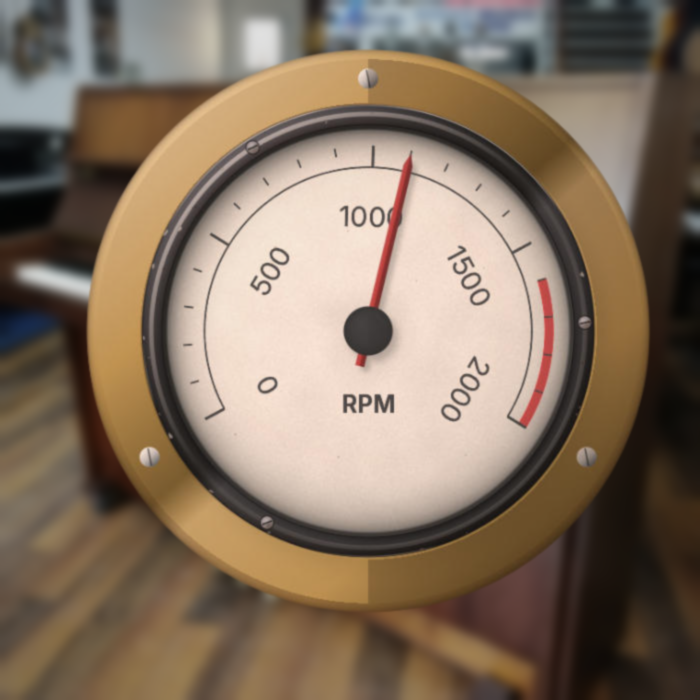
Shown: 1100 rpm
